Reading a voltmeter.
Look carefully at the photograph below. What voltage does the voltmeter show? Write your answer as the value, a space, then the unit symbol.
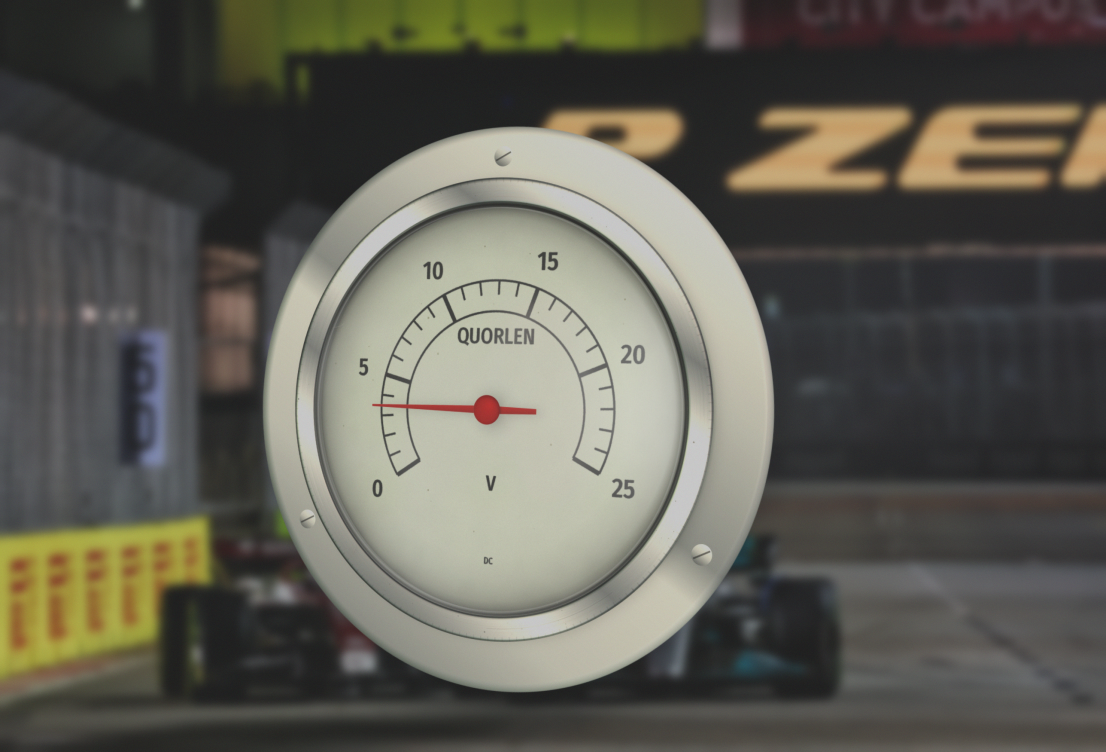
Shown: 3.5 V
